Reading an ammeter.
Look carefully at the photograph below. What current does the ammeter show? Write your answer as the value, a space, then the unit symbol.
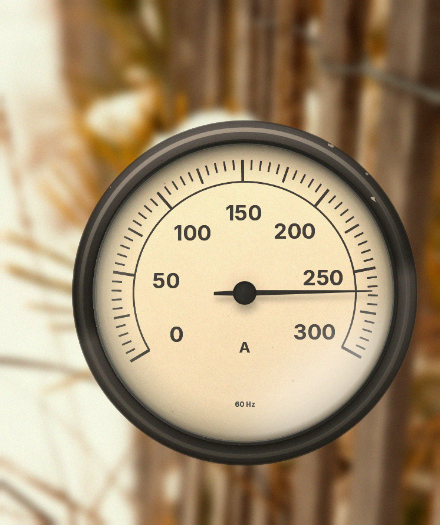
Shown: 262.5 A
